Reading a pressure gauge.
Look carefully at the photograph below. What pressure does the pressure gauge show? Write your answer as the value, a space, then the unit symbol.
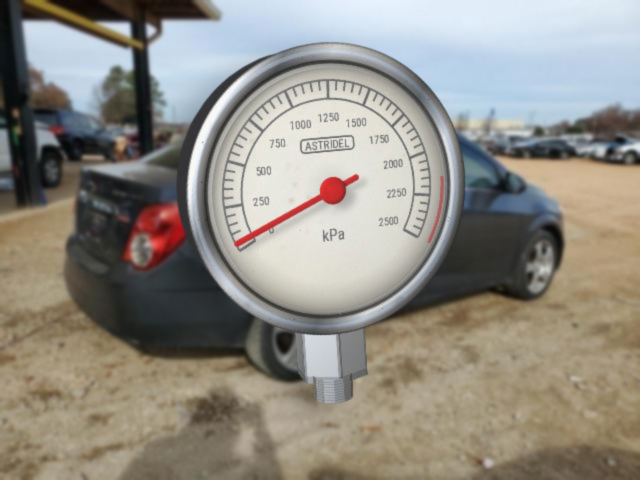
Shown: 50 kPa
